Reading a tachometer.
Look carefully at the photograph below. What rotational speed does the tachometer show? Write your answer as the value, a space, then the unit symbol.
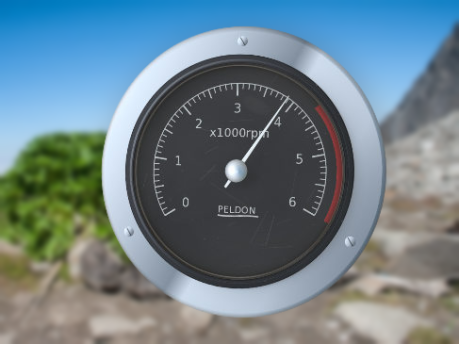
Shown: 3900 rpm
